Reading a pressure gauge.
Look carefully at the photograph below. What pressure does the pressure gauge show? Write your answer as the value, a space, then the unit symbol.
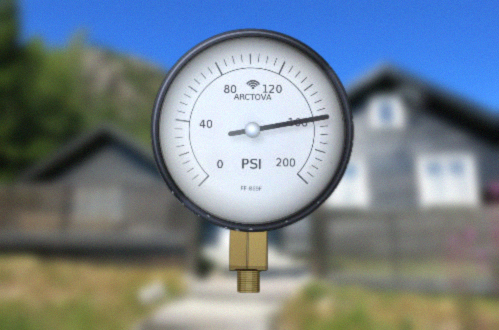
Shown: 160 psi
